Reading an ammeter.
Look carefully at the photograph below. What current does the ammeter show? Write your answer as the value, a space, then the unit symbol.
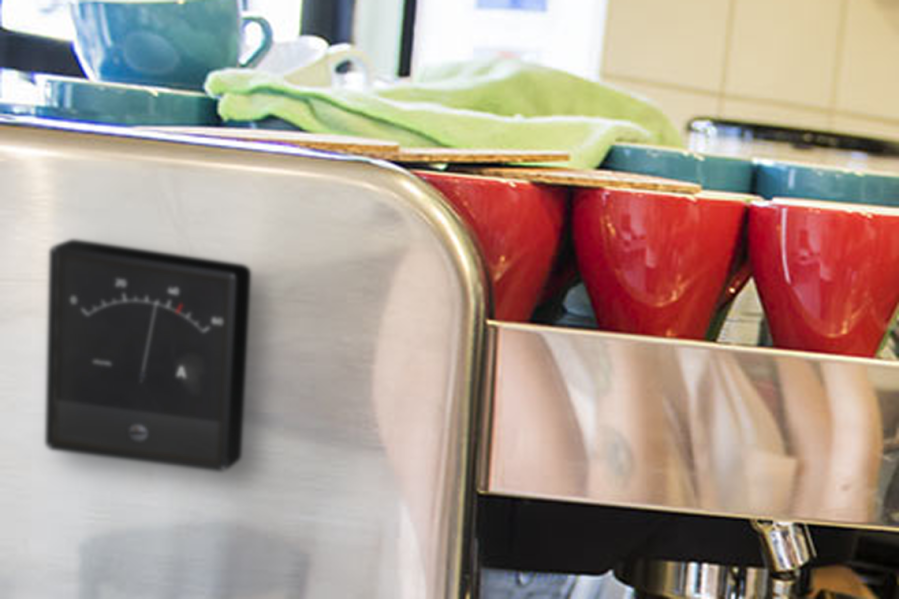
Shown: 35 A
